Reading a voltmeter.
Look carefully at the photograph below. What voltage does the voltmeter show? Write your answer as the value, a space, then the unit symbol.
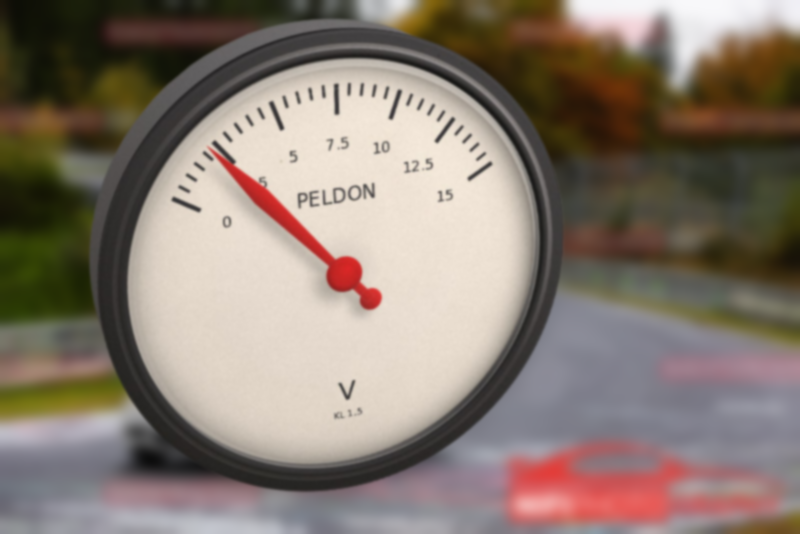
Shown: 2.25 V
